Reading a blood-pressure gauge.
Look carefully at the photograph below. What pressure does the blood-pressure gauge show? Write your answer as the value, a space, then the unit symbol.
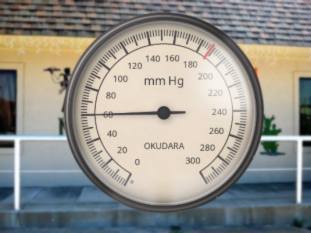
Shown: 60 mmHg
